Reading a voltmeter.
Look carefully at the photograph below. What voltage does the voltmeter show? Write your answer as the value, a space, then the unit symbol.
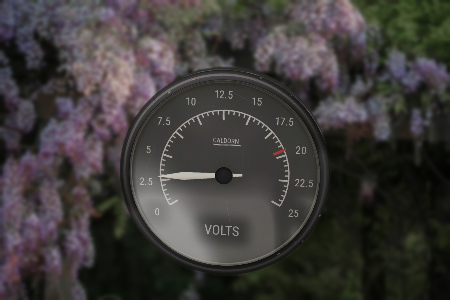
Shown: 3 V
